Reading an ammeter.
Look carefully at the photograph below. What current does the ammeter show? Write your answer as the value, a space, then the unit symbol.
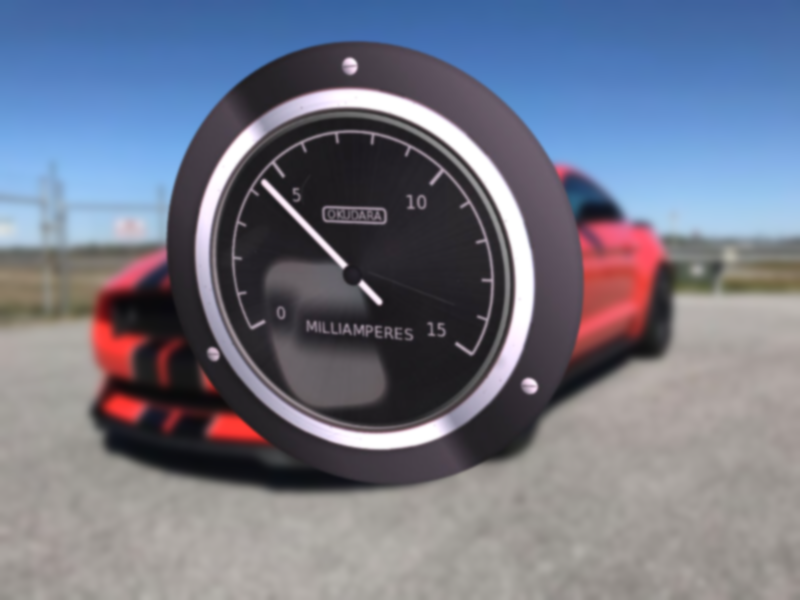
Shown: 4.5 mA
